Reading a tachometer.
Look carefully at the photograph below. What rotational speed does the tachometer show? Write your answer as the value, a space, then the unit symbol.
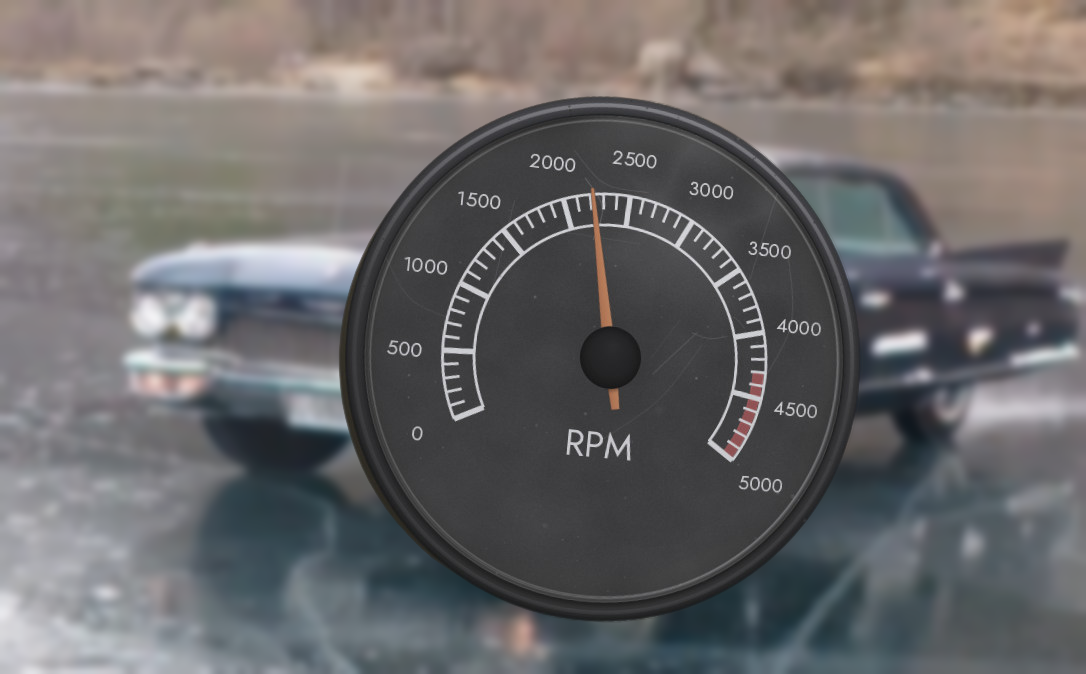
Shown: 2200 rpm
